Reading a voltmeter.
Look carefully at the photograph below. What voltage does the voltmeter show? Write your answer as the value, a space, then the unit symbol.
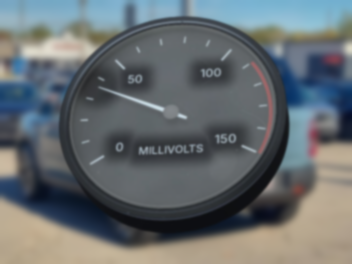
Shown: 35 mV
